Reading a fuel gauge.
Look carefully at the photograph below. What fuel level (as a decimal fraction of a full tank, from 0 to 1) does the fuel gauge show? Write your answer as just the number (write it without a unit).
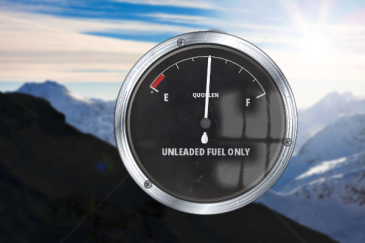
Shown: 0.5
